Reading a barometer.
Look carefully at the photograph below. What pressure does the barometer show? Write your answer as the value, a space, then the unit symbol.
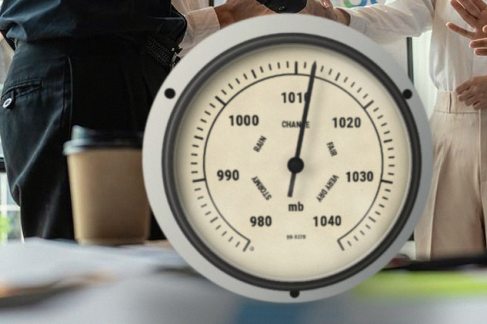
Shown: 1012 mbar
